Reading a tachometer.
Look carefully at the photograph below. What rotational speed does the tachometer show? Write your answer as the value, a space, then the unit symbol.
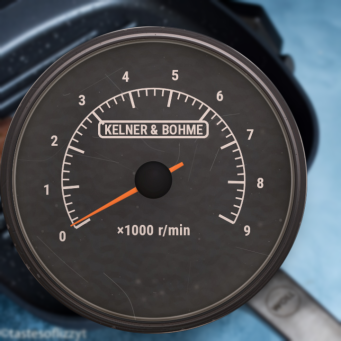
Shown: 100 rpm
